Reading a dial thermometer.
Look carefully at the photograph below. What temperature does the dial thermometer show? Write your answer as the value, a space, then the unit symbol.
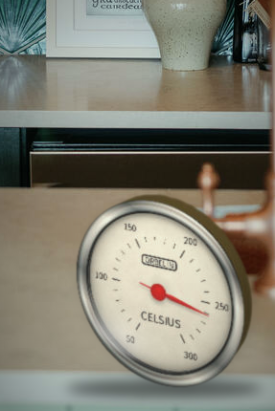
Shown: 260 °C
